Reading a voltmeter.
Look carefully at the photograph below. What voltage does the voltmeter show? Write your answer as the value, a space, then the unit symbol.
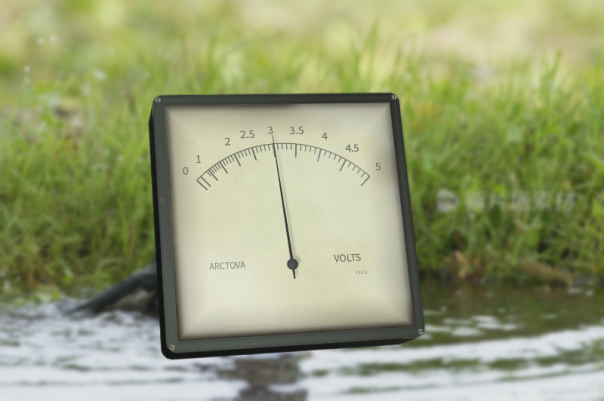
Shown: 3 V
